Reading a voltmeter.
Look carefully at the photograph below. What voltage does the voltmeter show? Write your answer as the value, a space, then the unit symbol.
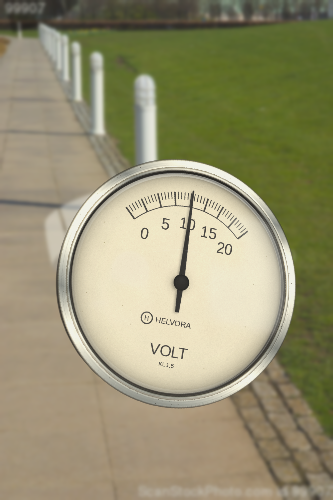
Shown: 10 V
